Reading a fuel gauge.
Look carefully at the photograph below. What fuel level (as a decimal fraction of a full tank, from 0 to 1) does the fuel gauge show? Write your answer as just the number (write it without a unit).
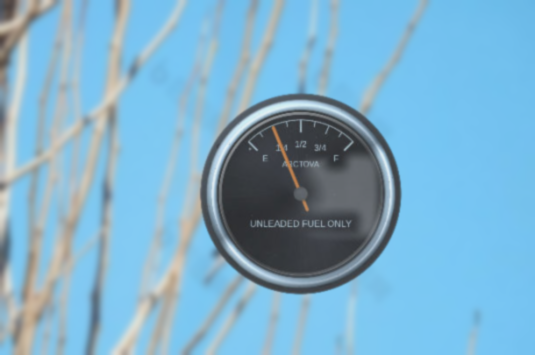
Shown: 0.25
